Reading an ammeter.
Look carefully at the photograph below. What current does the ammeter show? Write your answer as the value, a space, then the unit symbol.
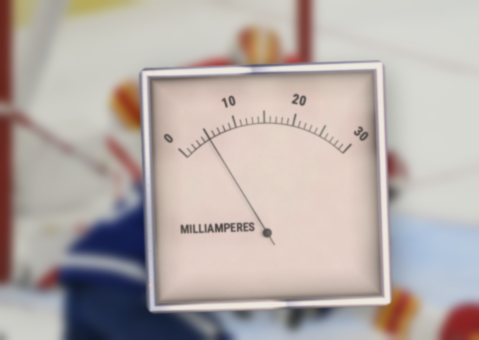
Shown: 5 mA
